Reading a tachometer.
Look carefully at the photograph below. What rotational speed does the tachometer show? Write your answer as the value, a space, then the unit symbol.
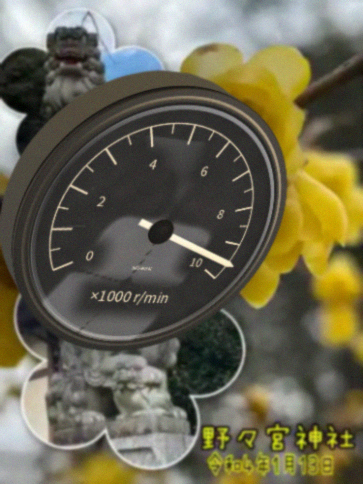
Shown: 9500 rpm
